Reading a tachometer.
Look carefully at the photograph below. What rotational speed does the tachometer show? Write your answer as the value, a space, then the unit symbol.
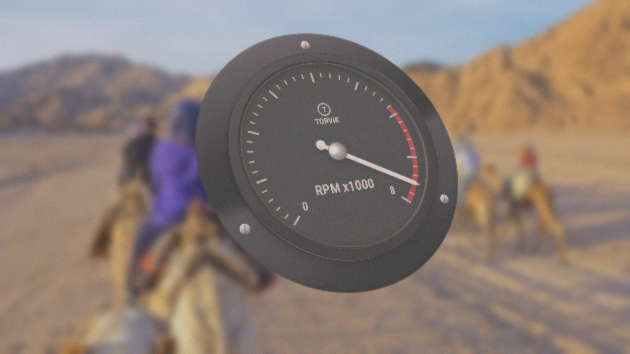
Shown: 7600 rpm
